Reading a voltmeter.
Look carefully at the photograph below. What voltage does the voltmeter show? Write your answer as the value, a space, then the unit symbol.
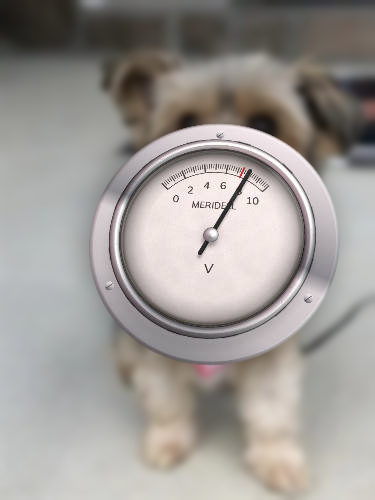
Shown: 8 V
